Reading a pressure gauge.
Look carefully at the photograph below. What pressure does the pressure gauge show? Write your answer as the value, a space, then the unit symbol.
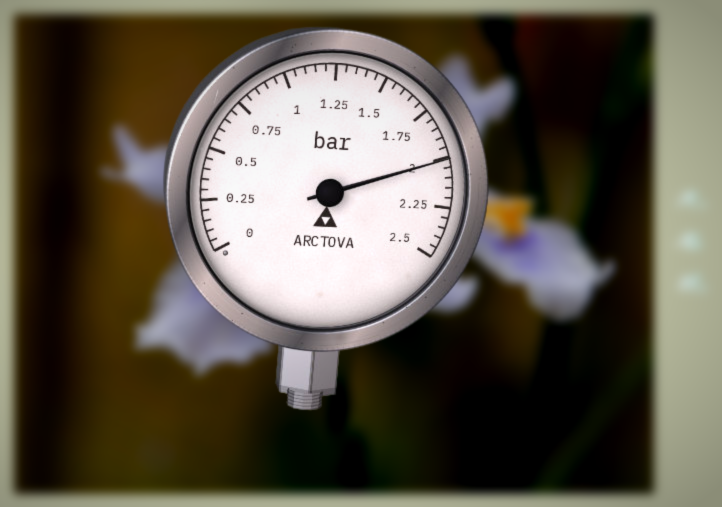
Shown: 2 bar
